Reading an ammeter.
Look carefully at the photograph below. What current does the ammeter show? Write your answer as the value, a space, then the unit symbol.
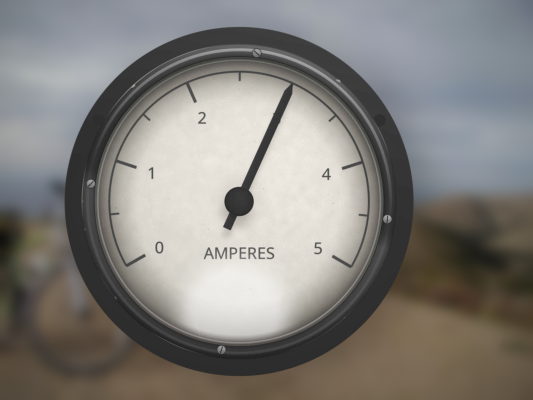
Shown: 3 A
